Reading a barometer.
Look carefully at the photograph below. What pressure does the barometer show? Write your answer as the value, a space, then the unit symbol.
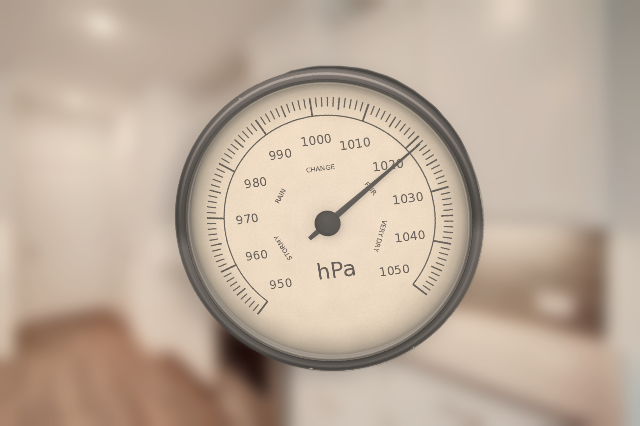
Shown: 1021 hPa
